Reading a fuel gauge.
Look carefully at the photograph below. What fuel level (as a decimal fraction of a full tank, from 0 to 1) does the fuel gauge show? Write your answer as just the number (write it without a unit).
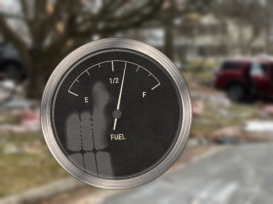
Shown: 0.625
